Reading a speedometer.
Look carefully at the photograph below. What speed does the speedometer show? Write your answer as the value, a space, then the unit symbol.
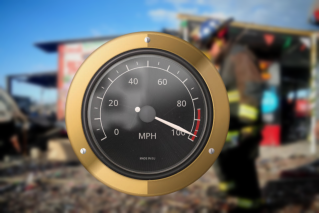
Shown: 97.5 mph
